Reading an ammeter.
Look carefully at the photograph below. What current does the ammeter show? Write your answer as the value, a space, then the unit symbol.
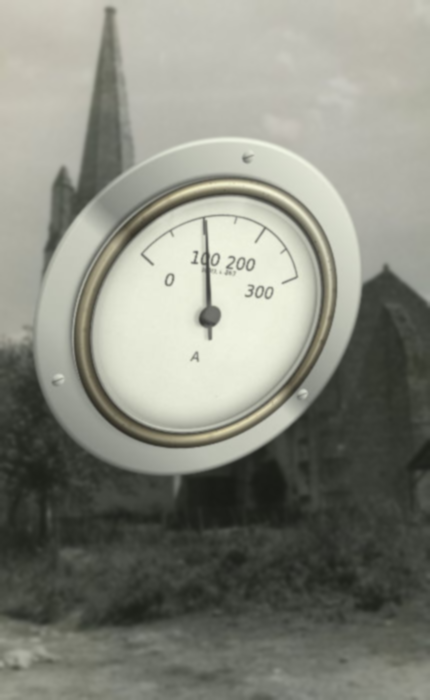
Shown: 100 A
